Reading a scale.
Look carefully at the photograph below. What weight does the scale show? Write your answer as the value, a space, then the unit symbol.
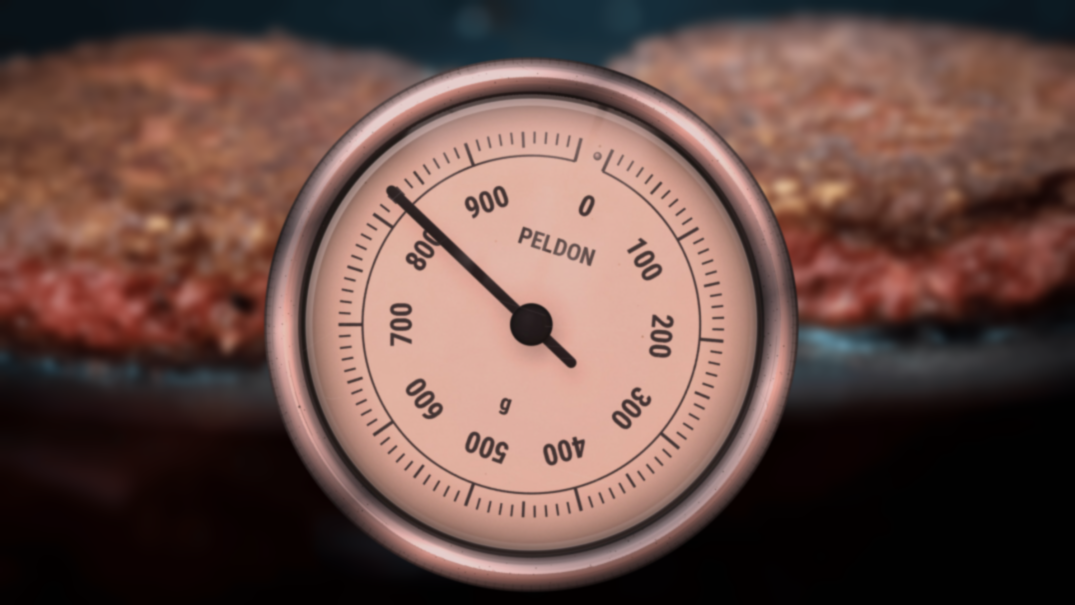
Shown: 825 g
